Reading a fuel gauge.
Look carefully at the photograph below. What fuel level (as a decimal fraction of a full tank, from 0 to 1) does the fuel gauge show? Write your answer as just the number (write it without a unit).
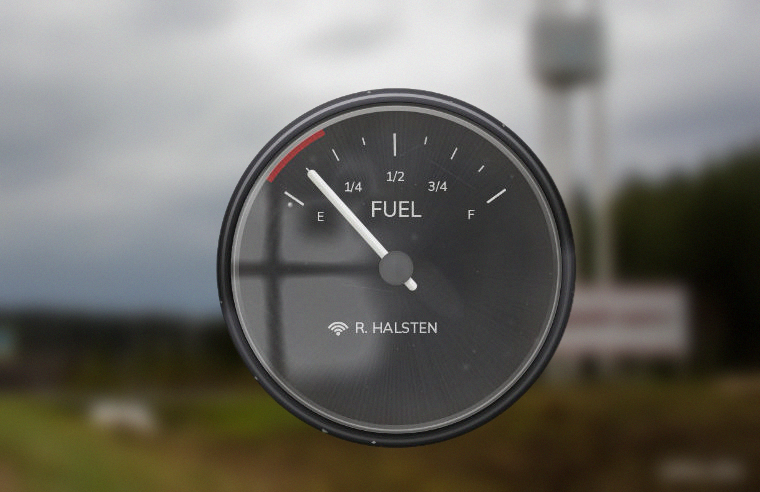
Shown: 0.125
